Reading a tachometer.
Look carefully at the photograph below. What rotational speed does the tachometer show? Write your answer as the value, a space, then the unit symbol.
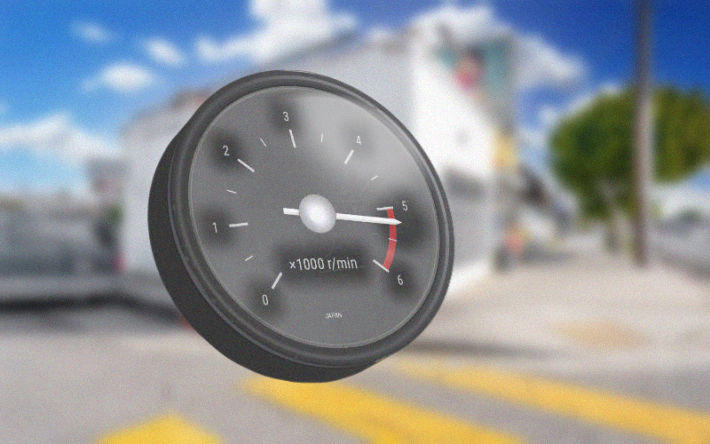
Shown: 5250 rpm
